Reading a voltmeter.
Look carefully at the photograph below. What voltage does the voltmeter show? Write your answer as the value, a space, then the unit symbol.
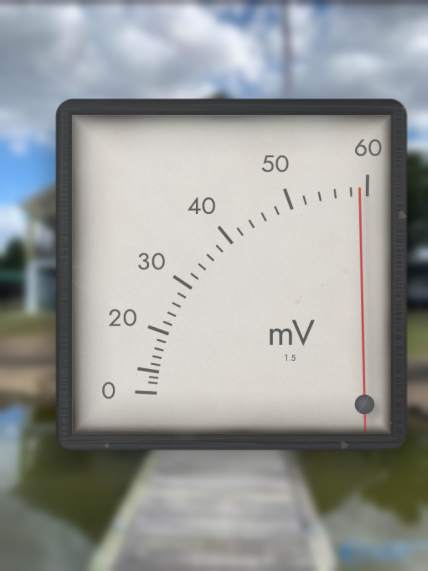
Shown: 59 mV
